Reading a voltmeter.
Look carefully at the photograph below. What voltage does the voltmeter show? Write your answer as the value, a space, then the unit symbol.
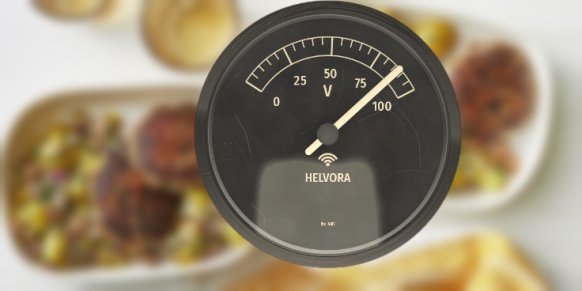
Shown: 87.5 V
